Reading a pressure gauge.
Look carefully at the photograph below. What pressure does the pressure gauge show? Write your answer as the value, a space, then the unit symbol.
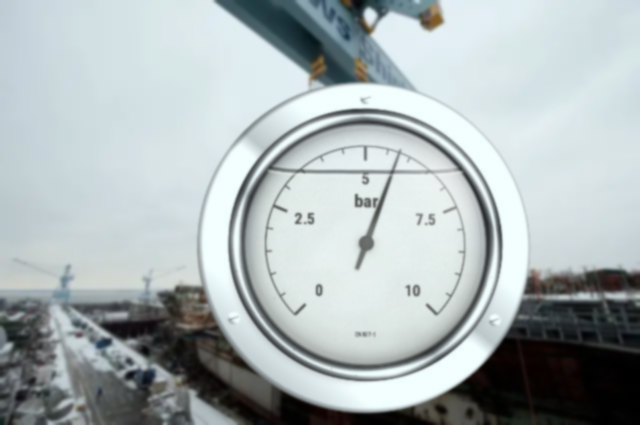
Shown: 5.75 bar
